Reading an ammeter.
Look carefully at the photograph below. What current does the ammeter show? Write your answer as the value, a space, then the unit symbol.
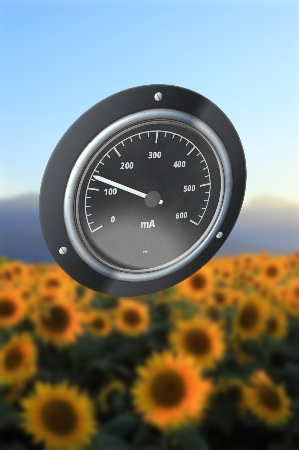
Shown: 130 mA
